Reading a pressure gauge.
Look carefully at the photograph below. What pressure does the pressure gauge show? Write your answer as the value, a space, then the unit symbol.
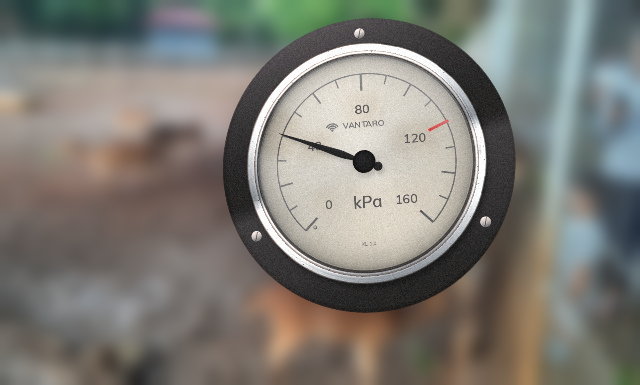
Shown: 40 kPa
